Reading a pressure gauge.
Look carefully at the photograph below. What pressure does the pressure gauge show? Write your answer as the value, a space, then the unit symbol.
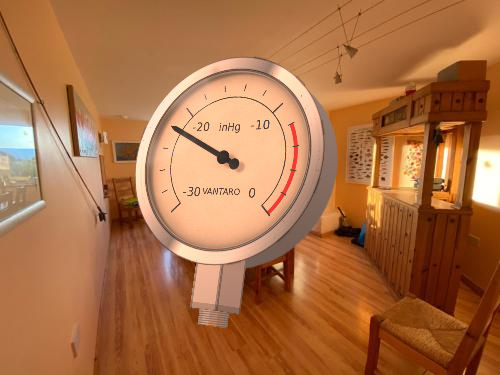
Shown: -22 inHg
